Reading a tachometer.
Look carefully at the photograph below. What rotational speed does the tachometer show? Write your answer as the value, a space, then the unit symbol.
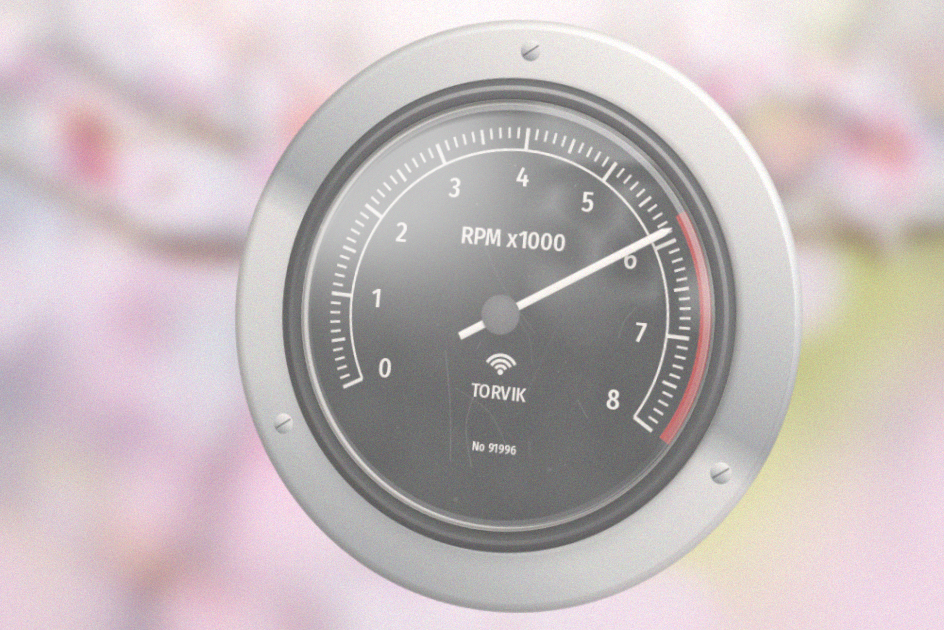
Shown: 5900 rpm
